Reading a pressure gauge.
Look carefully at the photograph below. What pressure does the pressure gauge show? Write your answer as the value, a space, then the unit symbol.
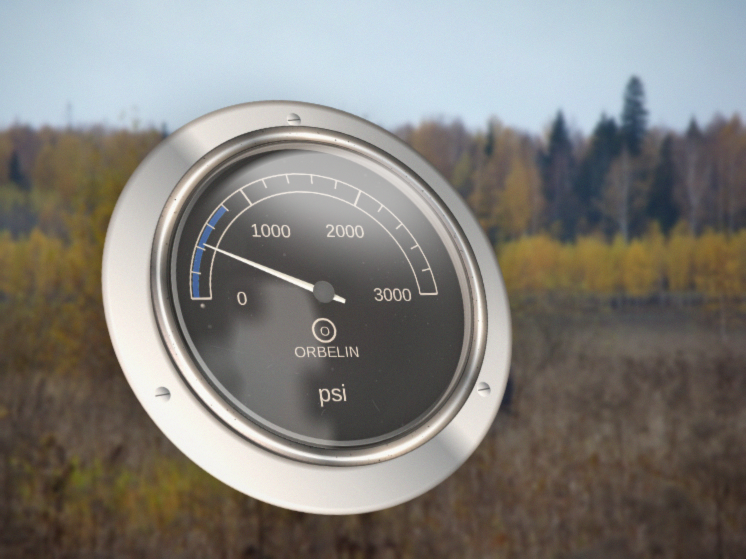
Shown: 400 psi
